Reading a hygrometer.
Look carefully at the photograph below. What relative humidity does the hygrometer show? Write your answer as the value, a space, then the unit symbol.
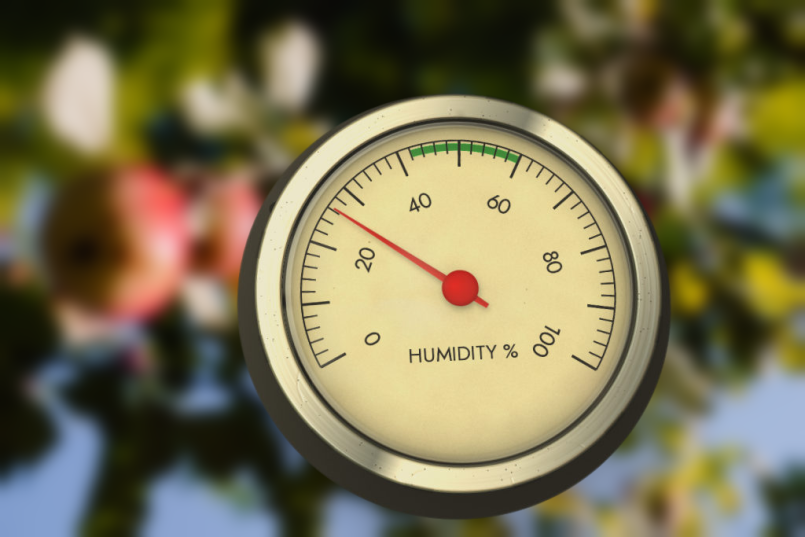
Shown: 26 %
